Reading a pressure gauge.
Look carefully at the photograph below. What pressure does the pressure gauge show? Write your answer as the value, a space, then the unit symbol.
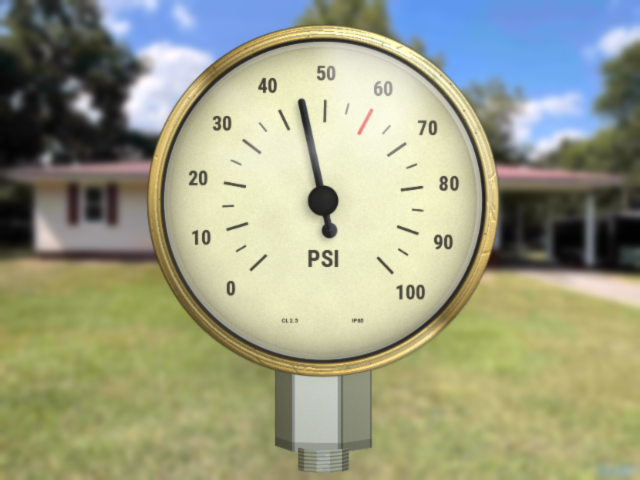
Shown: 45 psi
